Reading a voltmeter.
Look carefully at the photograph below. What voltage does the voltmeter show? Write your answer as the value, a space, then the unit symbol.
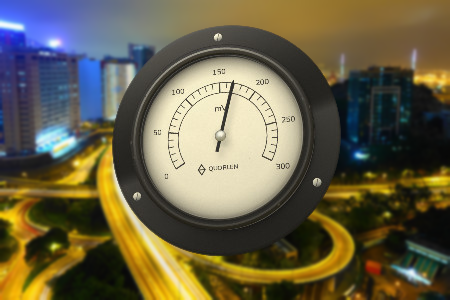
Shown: 170 mV
